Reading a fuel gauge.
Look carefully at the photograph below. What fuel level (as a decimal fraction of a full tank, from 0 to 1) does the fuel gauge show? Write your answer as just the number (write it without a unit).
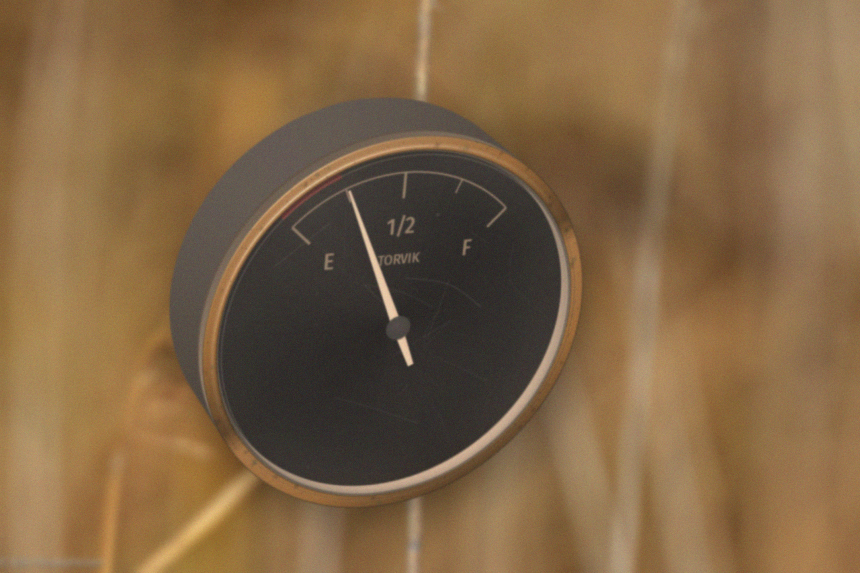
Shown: 0.25
